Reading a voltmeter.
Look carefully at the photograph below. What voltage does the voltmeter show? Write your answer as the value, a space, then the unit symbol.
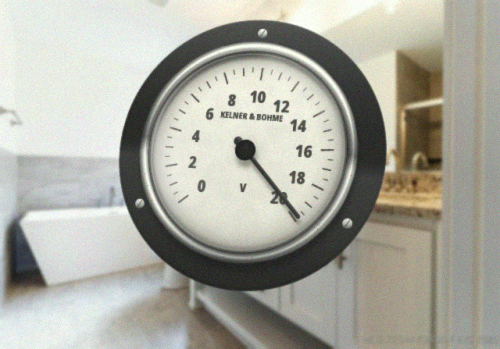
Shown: 19.75 V
